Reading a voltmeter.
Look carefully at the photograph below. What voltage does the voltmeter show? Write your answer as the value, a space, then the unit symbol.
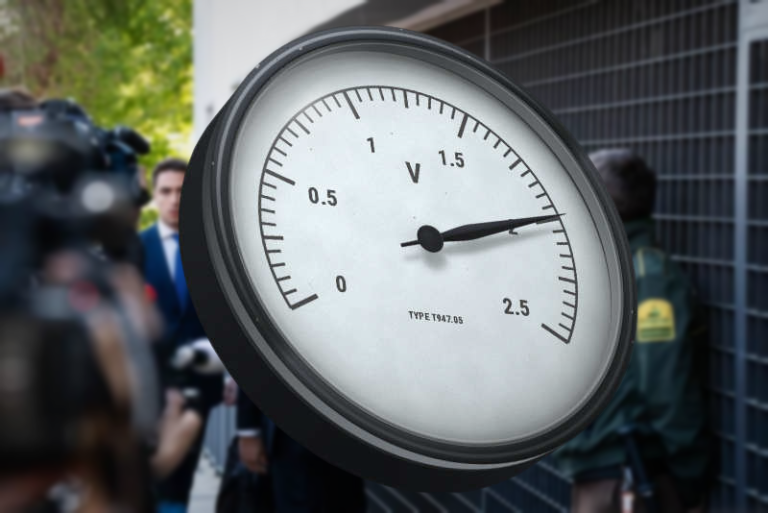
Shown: 2 V
